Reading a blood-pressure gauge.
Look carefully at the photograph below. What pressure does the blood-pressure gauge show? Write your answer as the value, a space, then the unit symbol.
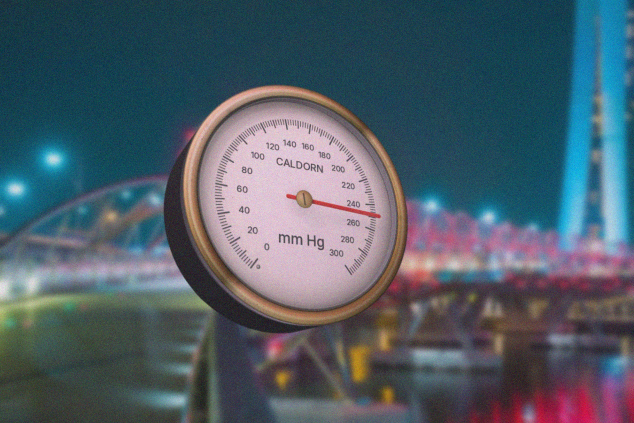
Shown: 250 mmHg
